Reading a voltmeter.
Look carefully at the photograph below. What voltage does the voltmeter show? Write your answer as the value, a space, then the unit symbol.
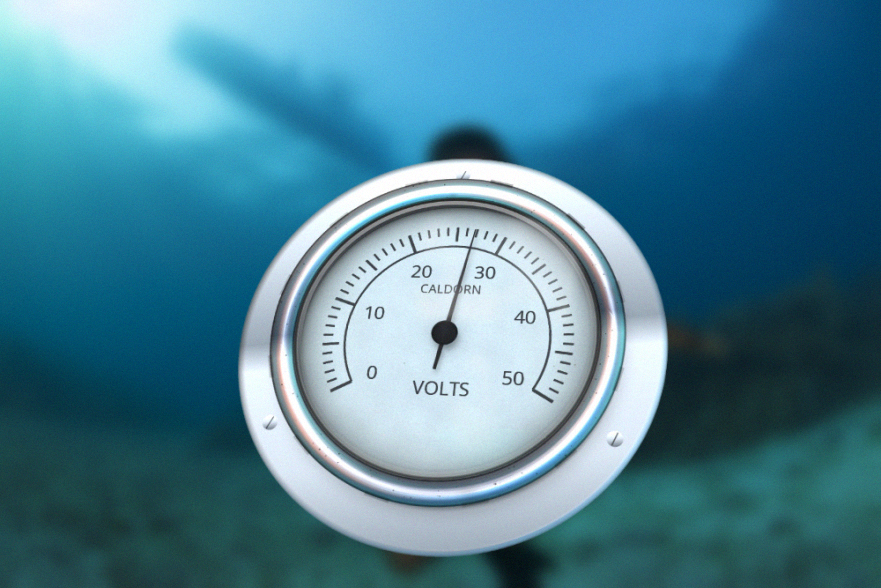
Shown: 27 V
